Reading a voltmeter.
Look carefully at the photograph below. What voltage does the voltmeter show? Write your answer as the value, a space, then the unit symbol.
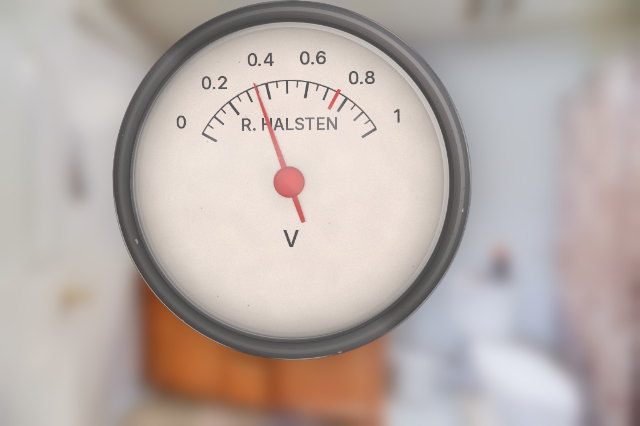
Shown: 0.35 V
